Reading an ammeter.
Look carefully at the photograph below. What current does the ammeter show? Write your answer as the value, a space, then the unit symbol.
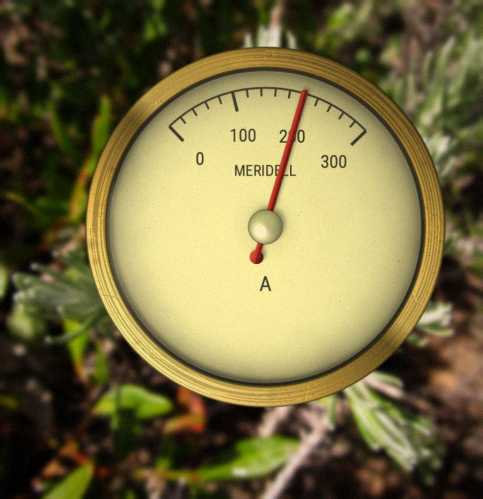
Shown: 200 A
